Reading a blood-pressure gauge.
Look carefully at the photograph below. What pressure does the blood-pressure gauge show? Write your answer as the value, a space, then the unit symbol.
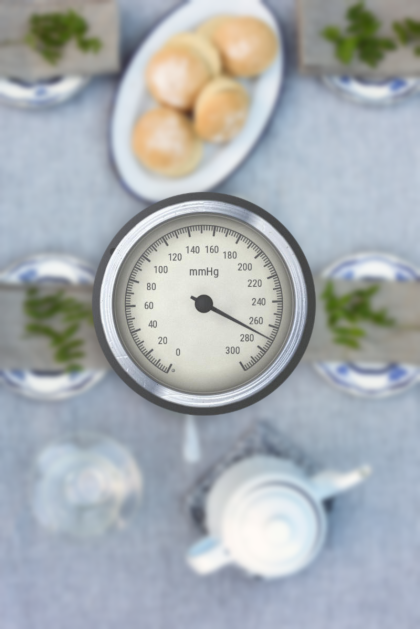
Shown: 270 mmHg
